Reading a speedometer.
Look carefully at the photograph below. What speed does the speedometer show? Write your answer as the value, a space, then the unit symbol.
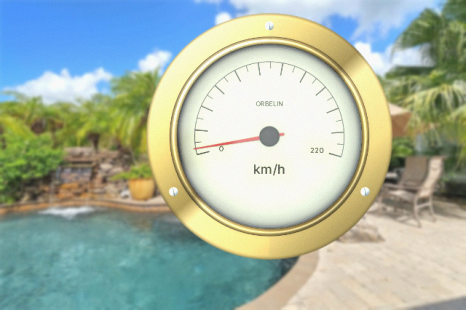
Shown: 5 km/h
